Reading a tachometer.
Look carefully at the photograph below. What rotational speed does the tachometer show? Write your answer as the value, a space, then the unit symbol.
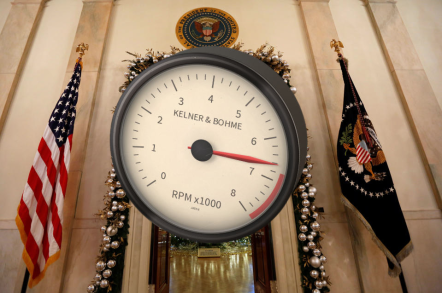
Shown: 6600 rpm
